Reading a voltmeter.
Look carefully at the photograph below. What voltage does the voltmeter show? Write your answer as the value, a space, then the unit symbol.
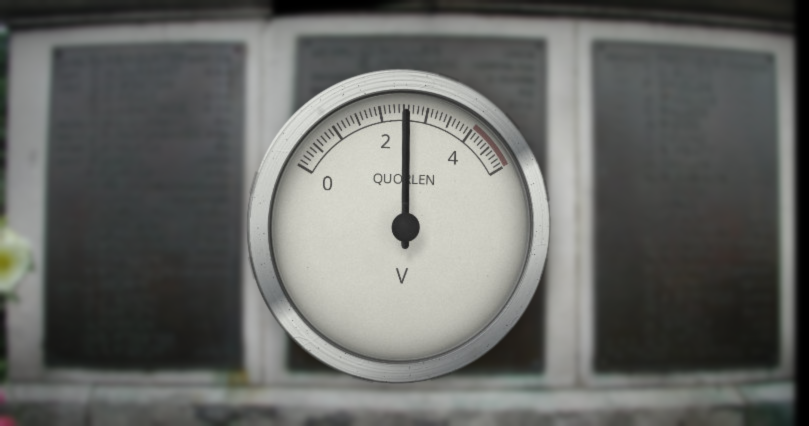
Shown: 2.5 V
